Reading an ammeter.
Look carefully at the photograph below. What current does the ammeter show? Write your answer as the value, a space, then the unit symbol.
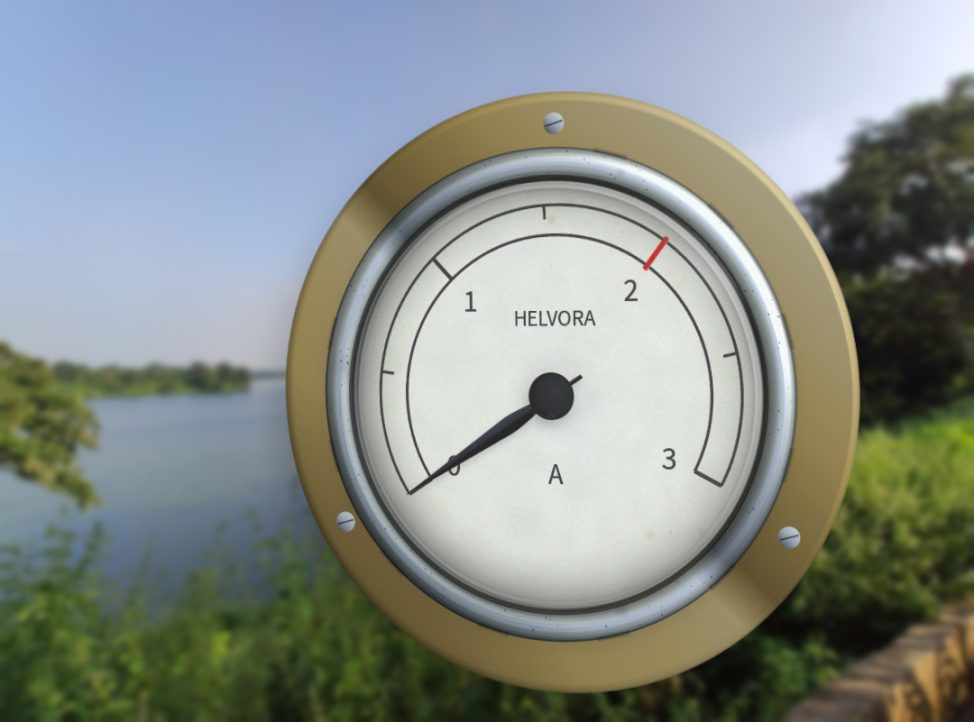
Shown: 0 A
